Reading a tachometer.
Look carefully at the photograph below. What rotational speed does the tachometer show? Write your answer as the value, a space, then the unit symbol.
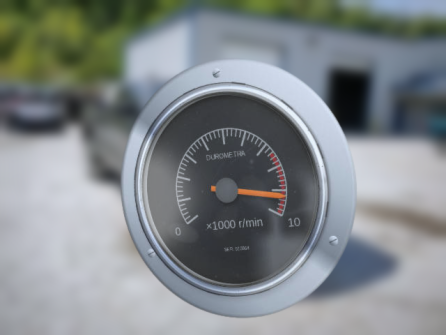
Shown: 9200 rpm
